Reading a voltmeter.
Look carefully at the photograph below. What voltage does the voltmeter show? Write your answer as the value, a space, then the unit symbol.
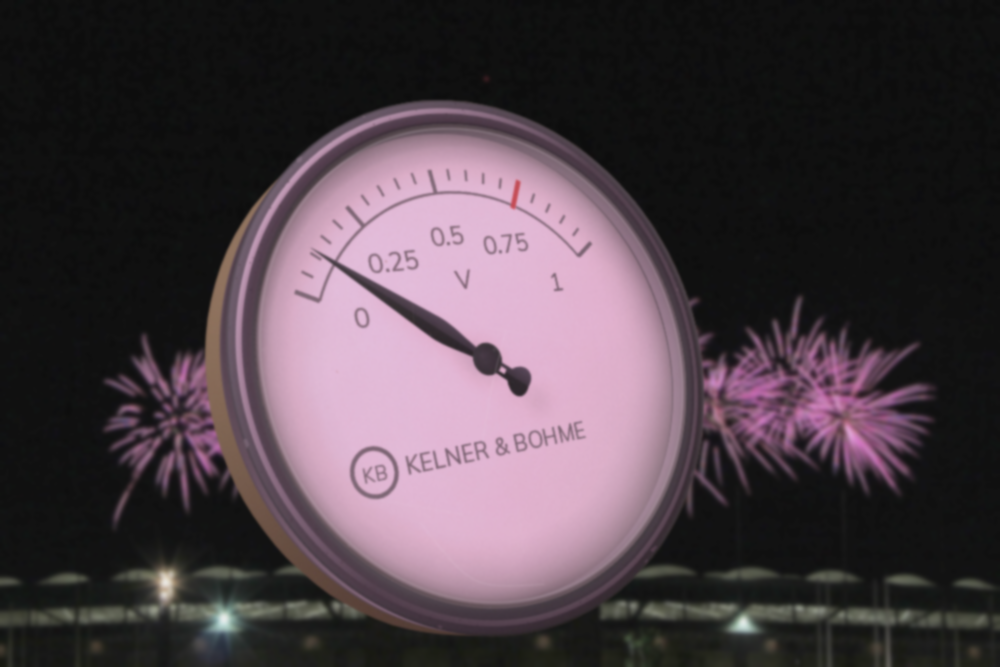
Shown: 0.1 V
